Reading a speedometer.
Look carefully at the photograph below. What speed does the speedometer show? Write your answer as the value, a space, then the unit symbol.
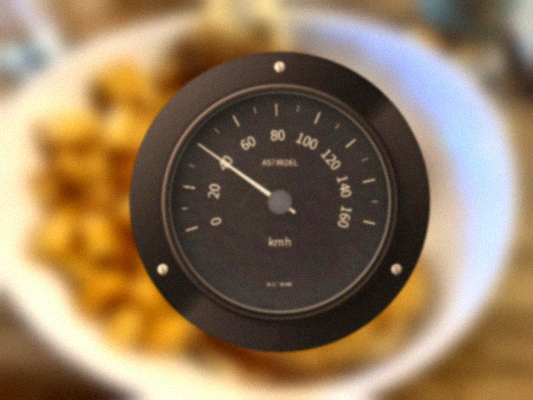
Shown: 40 km/h
